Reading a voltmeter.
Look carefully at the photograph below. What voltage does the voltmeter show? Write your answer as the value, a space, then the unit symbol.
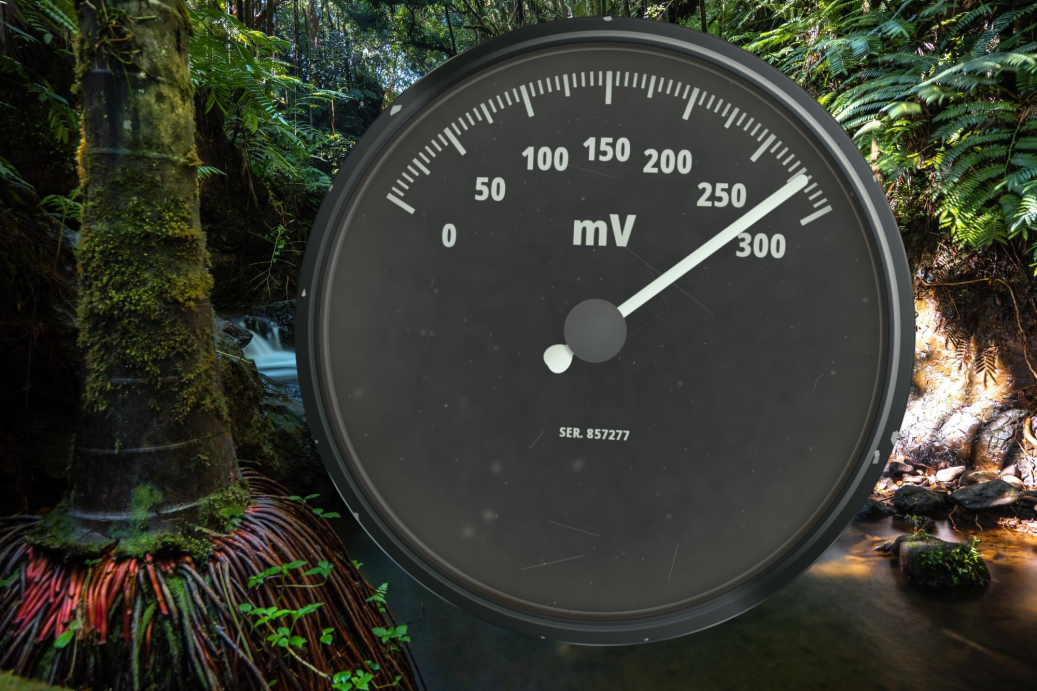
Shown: 280 mV
